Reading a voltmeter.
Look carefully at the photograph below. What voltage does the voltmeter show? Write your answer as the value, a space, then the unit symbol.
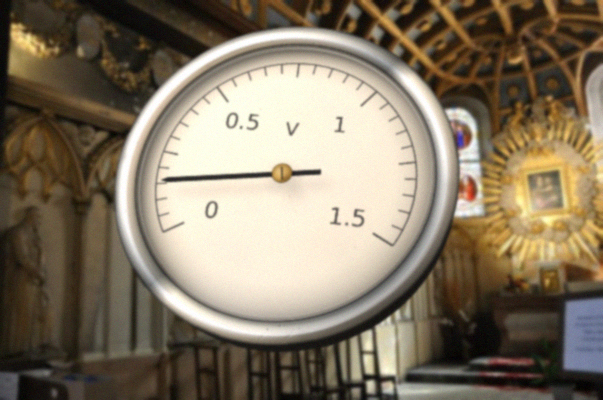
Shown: 0.15 V
